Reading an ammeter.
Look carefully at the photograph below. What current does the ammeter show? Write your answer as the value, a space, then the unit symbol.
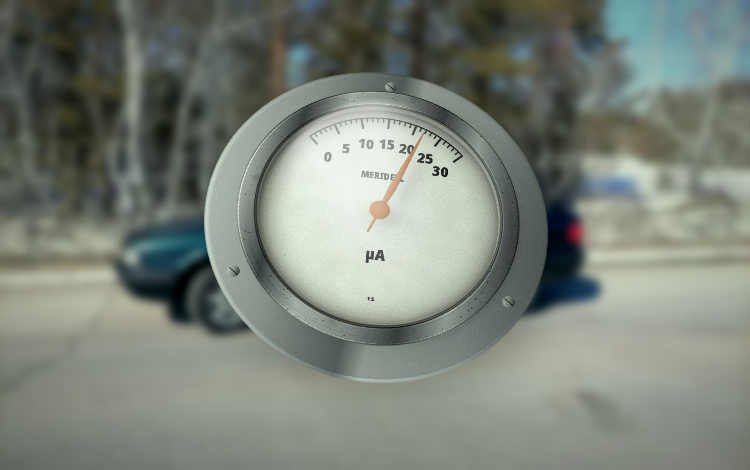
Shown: 22 µA
